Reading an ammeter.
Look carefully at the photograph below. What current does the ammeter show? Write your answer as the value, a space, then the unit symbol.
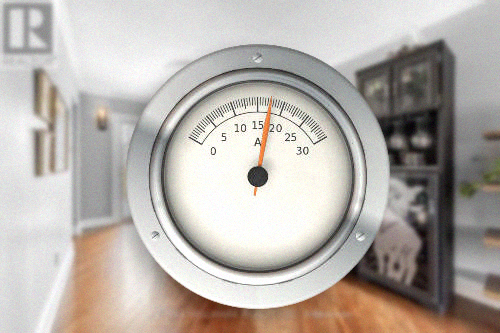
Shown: 17.5 A
